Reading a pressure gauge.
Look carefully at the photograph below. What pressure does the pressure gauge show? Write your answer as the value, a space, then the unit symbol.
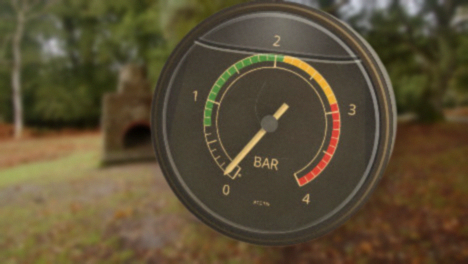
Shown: 0.1 bar
